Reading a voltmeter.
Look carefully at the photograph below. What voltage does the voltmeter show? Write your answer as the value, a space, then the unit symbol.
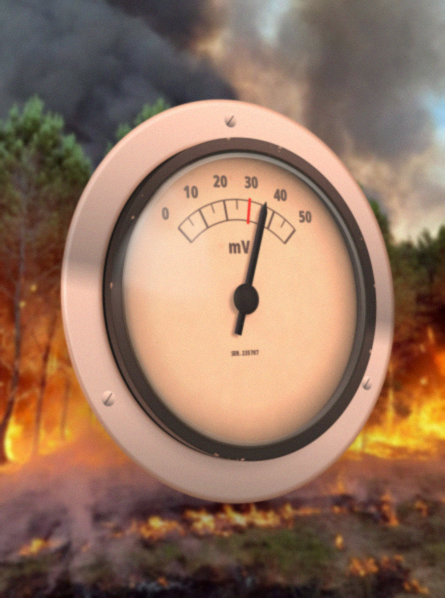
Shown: 35 mV
